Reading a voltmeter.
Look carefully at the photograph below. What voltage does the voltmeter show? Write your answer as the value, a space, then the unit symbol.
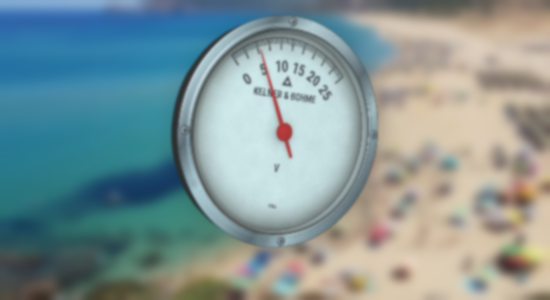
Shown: 5 V
